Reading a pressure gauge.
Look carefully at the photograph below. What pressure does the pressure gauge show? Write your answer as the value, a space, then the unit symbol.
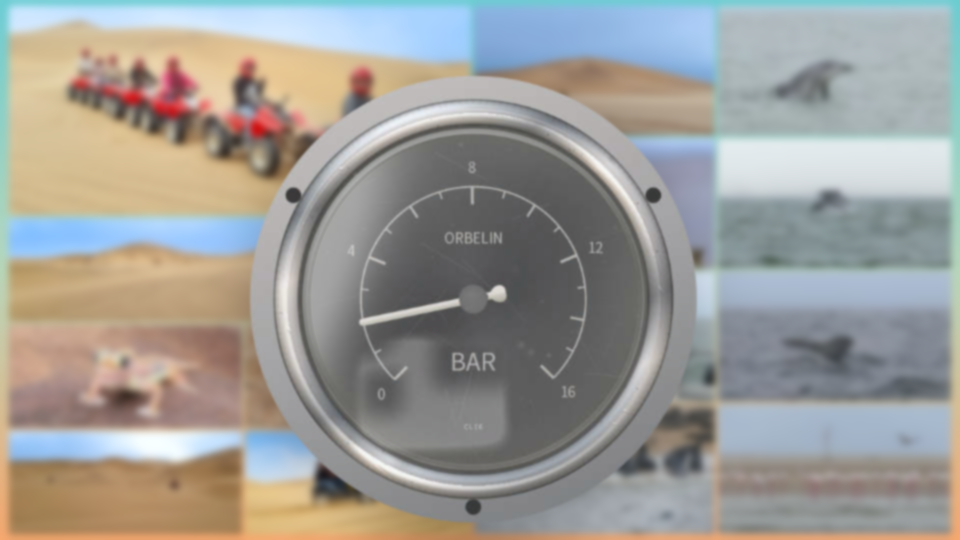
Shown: 2 bar
